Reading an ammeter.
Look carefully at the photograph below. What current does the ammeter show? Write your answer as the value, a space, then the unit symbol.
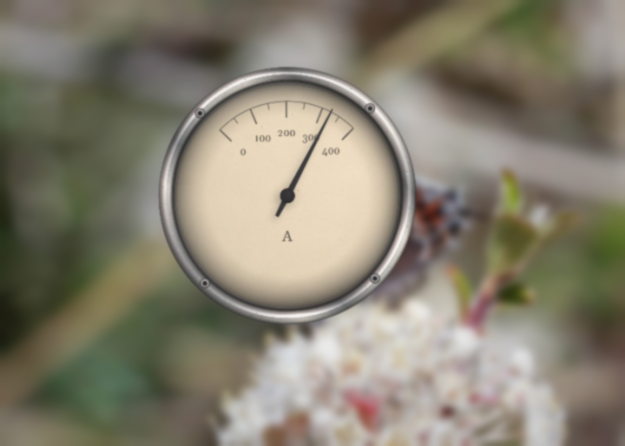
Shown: 325 A
